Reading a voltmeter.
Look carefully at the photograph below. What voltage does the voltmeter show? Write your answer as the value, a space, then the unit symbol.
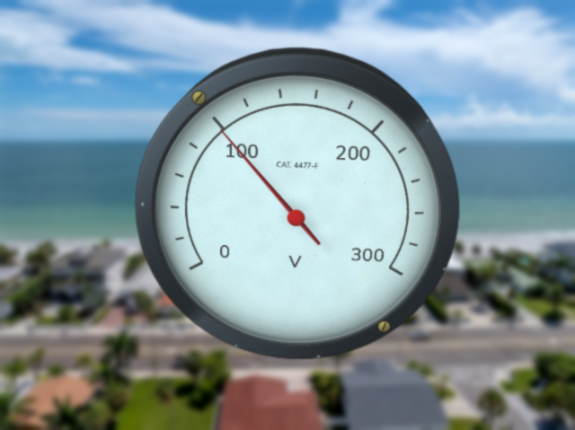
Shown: 100 V
